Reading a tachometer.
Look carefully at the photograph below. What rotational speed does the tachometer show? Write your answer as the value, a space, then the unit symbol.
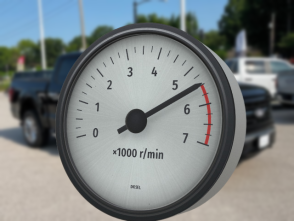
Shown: 5500 rpm
